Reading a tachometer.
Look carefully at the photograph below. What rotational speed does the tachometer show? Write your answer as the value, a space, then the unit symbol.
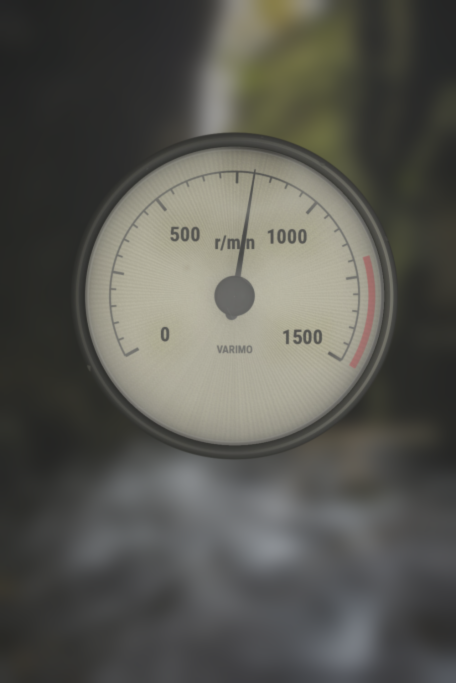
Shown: 800 rpm
